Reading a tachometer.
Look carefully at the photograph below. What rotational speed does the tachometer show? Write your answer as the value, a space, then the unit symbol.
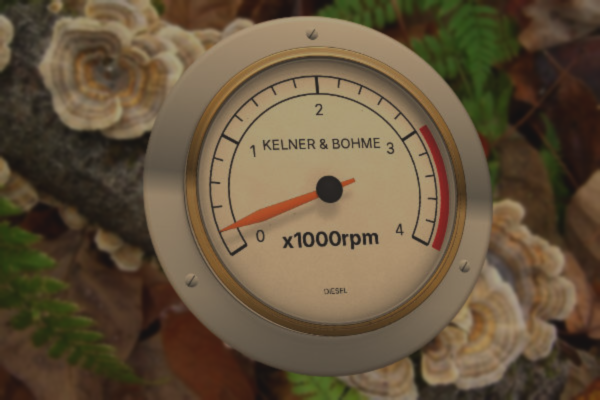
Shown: 200 rpm
